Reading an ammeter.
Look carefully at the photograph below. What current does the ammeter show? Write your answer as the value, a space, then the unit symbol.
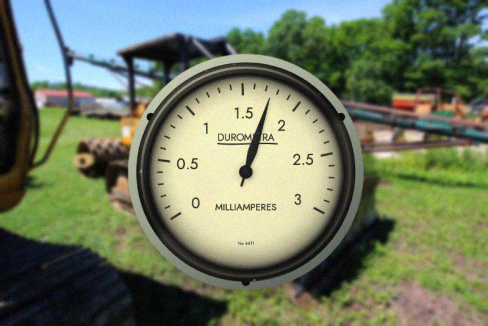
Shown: 1.75 mA
